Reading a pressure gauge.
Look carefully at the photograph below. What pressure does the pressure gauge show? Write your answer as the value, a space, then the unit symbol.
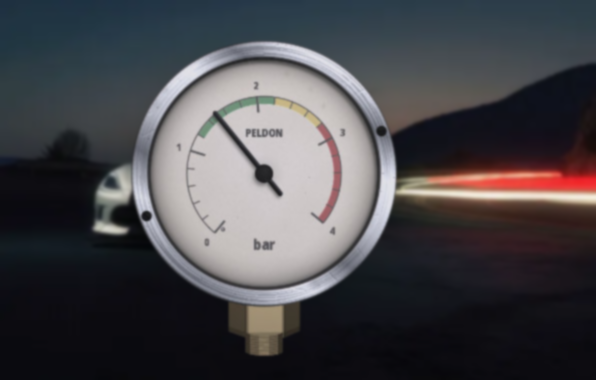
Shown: 1.5 bar
